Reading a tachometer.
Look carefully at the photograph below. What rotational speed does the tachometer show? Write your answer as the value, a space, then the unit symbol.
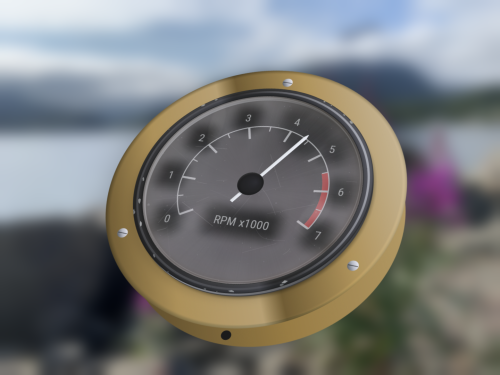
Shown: 4500 rpm
